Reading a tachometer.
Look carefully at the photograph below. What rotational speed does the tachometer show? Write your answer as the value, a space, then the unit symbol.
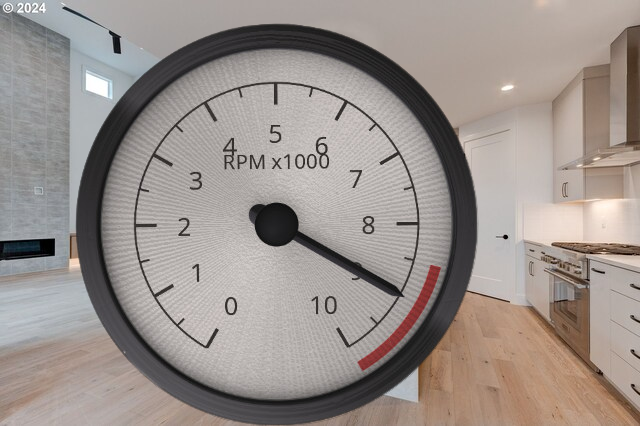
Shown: 9000 rpm
